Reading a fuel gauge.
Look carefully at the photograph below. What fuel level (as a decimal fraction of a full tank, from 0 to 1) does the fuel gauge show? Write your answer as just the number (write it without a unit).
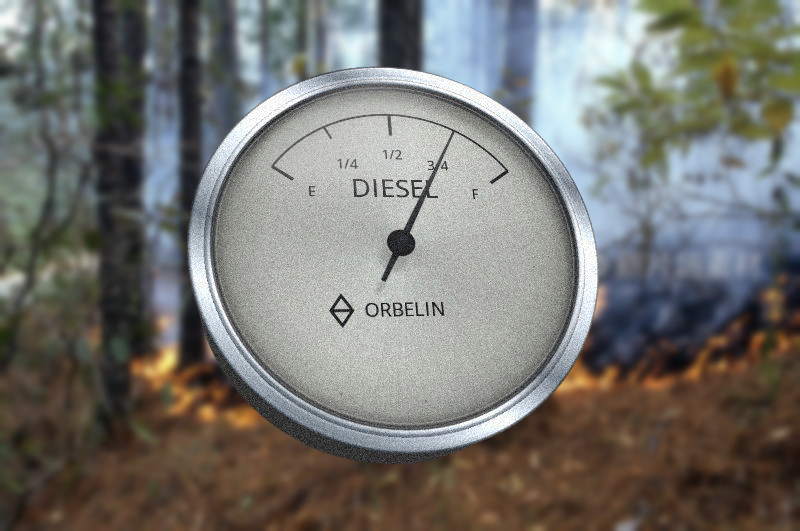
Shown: 0.75
